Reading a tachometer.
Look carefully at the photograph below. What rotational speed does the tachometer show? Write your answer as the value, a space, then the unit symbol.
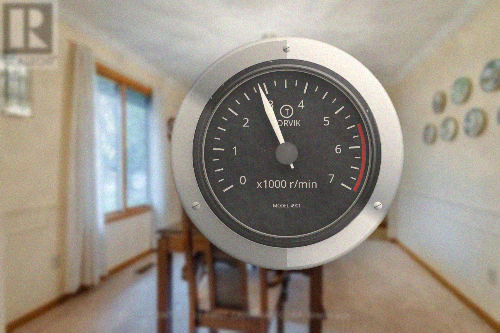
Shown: 2875 rpm
